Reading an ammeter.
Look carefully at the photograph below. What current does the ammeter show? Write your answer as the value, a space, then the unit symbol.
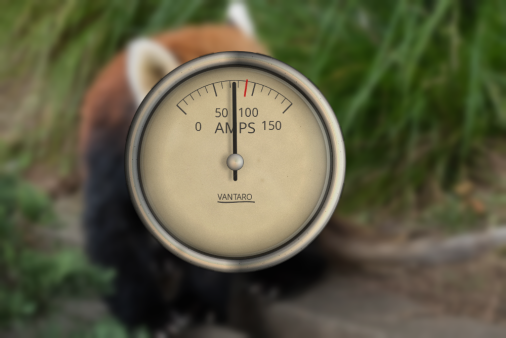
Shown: 75 A
